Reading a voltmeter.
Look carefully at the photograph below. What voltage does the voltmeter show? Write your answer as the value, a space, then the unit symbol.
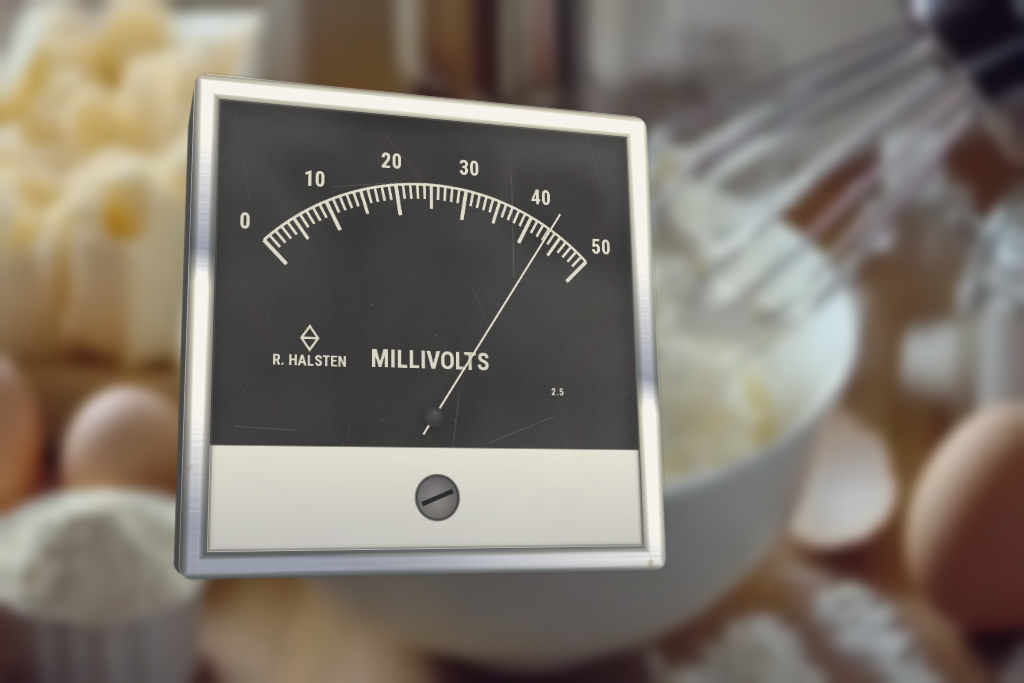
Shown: 43 mV
